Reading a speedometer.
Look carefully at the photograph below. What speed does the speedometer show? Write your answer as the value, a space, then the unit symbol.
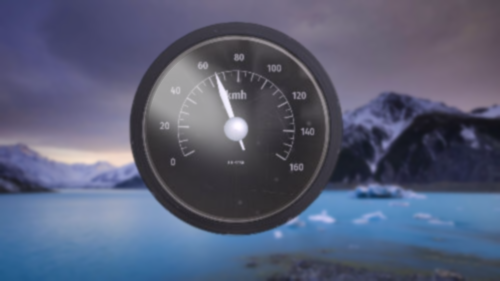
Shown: 65 km/h
